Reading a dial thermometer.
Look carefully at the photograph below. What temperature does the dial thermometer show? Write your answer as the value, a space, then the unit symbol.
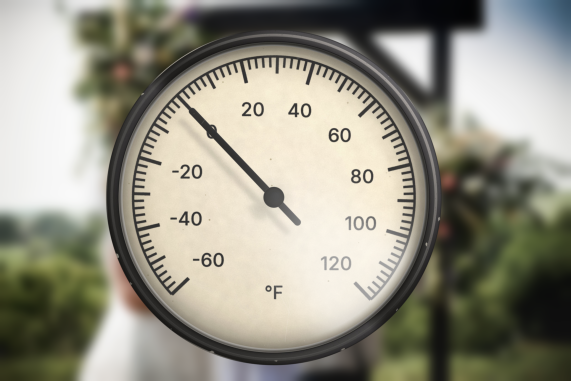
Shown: 0 °F
